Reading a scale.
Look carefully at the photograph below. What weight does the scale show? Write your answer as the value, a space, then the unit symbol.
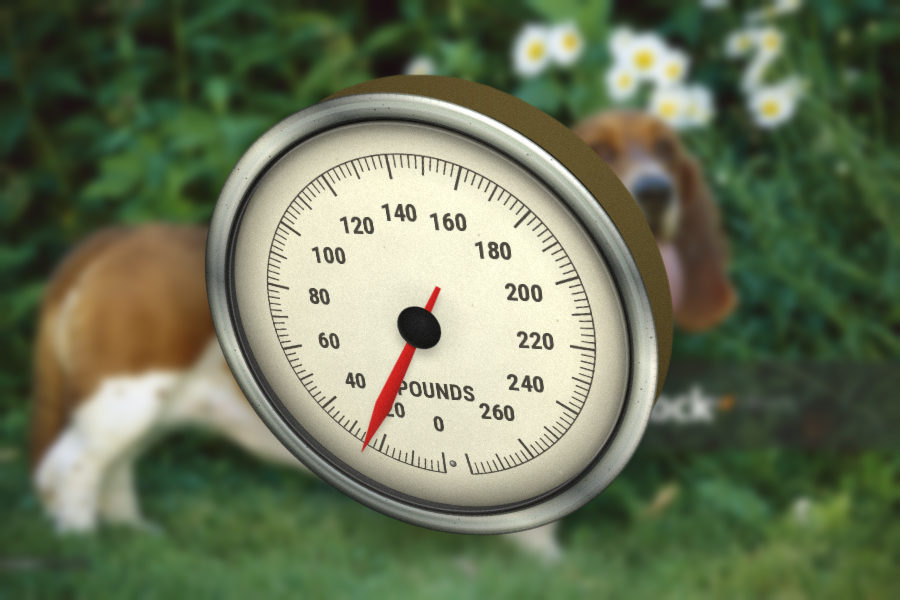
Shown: 24 lb
